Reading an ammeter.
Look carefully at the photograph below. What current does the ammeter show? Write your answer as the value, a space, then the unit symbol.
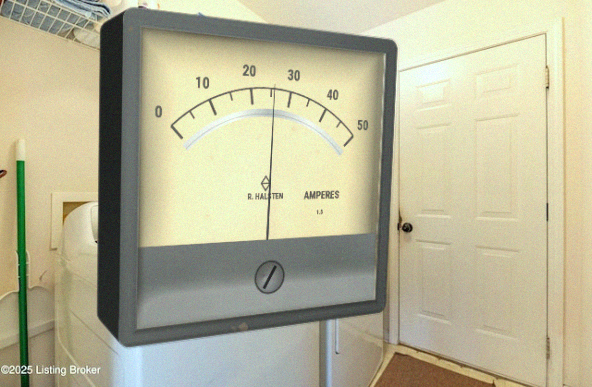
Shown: 25 A
